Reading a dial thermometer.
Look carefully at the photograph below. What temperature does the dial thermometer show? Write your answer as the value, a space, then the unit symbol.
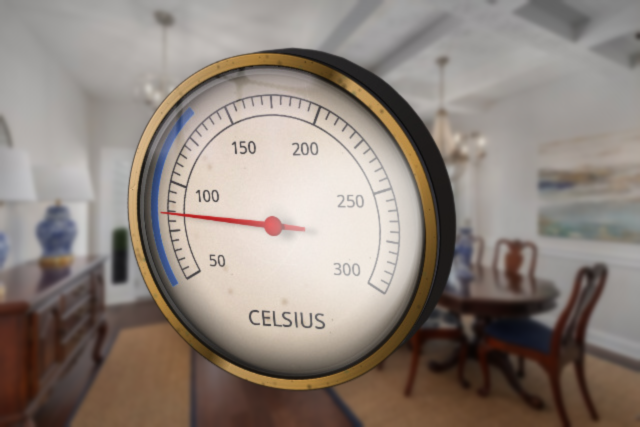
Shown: 85 °C
